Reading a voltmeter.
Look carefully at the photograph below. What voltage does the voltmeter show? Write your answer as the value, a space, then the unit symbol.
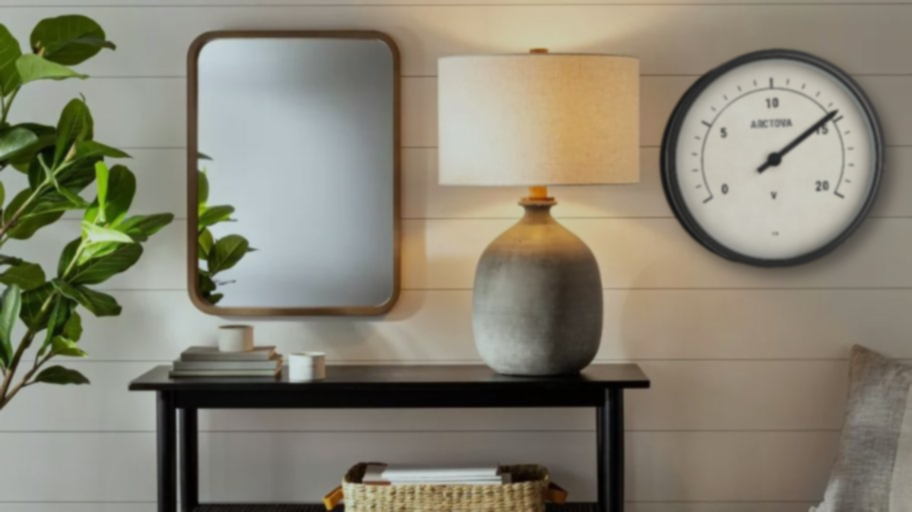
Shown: 14.5 V
